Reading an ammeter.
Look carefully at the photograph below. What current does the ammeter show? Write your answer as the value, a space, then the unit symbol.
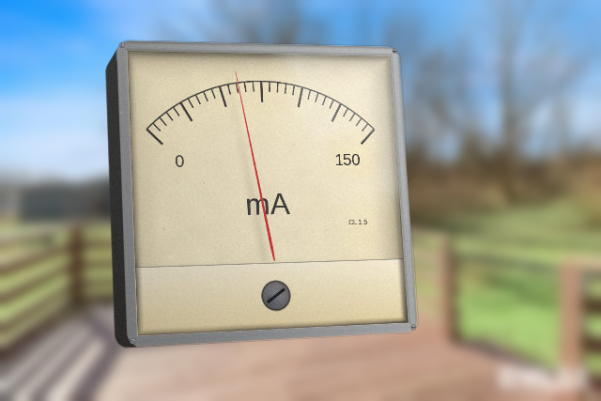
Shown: 60 mA
